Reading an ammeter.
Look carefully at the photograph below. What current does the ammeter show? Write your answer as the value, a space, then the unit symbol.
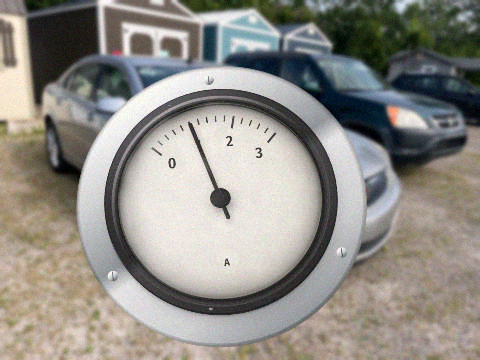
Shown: 1 A
